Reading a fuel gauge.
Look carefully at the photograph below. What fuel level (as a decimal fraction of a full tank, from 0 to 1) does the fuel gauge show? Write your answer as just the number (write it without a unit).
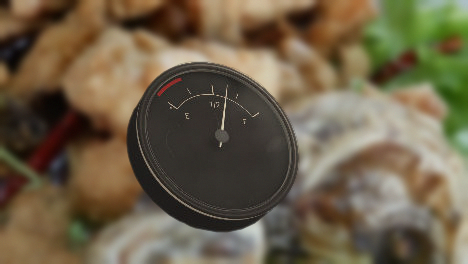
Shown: 0.625
